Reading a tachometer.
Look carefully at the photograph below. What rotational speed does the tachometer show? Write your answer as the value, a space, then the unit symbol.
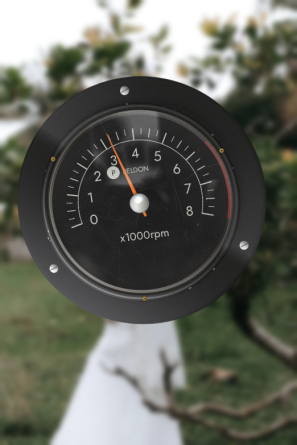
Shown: 3250 rpm
